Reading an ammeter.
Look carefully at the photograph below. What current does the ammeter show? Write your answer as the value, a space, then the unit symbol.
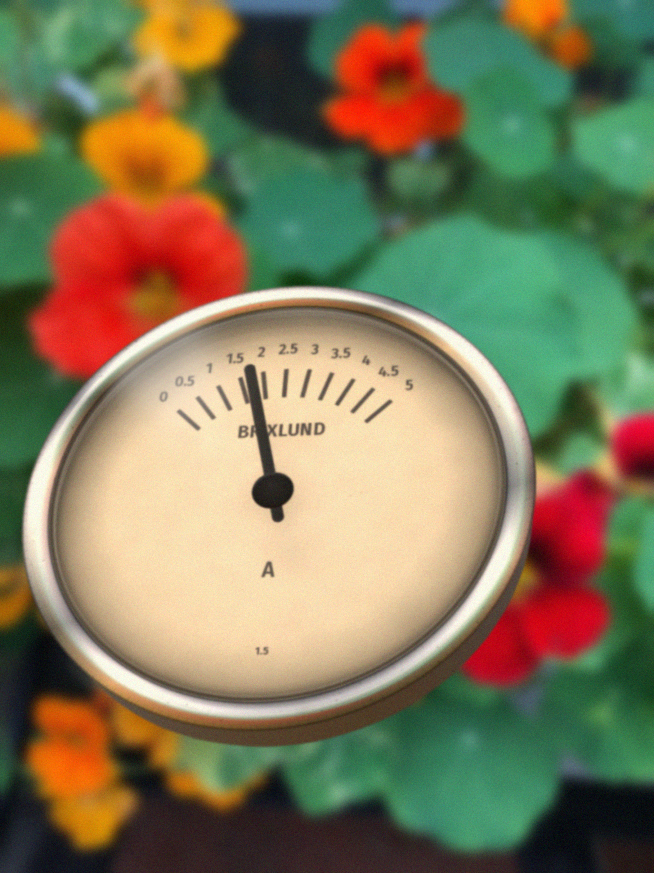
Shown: 1.75 A
